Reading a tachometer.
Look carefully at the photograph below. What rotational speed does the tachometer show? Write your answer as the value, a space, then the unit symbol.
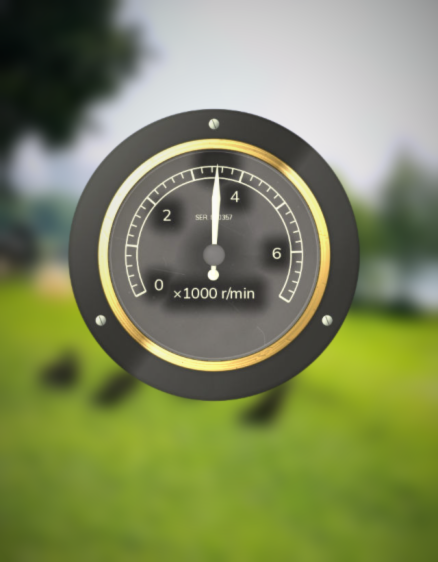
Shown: 3500 rpm
